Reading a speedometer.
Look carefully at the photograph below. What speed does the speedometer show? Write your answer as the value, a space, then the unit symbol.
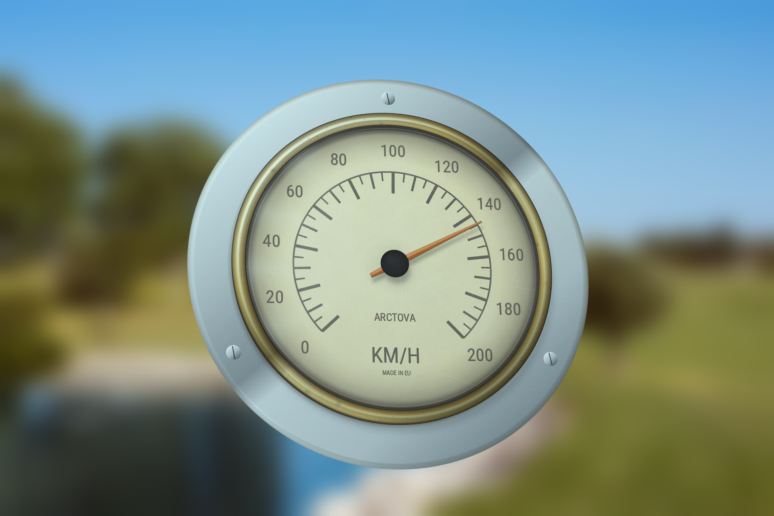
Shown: 145 km/h
